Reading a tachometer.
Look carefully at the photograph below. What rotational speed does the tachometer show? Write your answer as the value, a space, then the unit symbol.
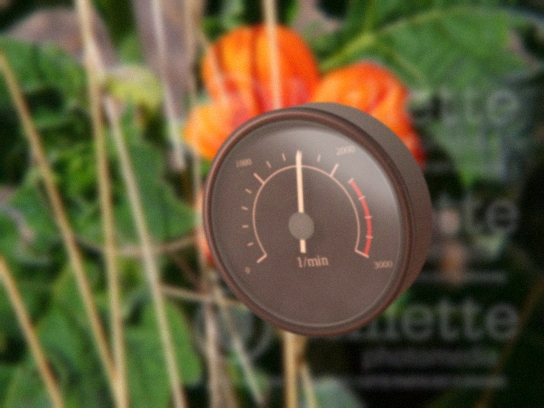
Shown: 1600 rpm
